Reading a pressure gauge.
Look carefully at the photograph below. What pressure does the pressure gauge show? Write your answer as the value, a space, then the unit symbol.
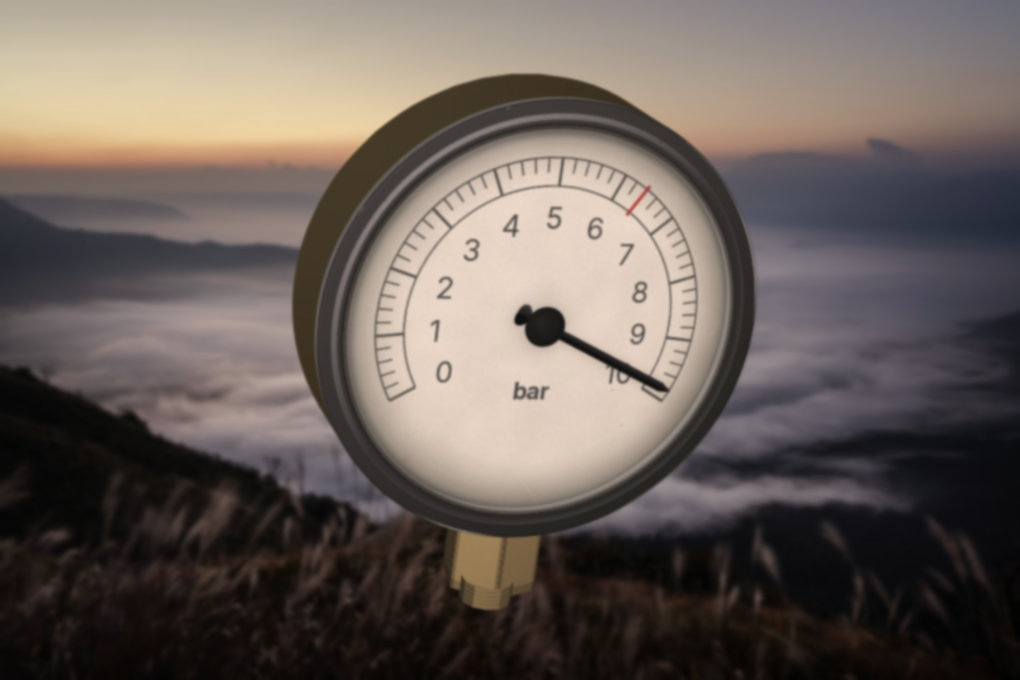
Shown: 9.8 bar
